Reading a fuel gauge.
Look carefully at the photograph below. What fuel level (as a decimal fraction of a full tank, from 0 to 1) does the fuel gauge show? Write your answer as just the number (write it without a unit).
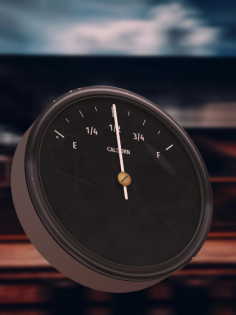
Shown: 0.5
